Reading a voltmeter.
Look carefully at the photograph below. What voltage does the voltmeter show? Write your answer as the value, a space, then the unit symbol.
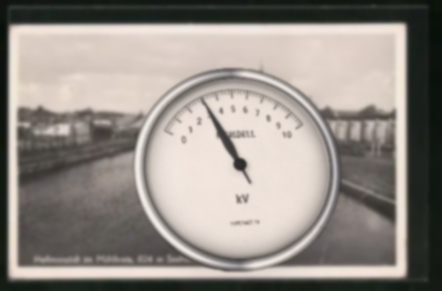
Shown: 3 kV
